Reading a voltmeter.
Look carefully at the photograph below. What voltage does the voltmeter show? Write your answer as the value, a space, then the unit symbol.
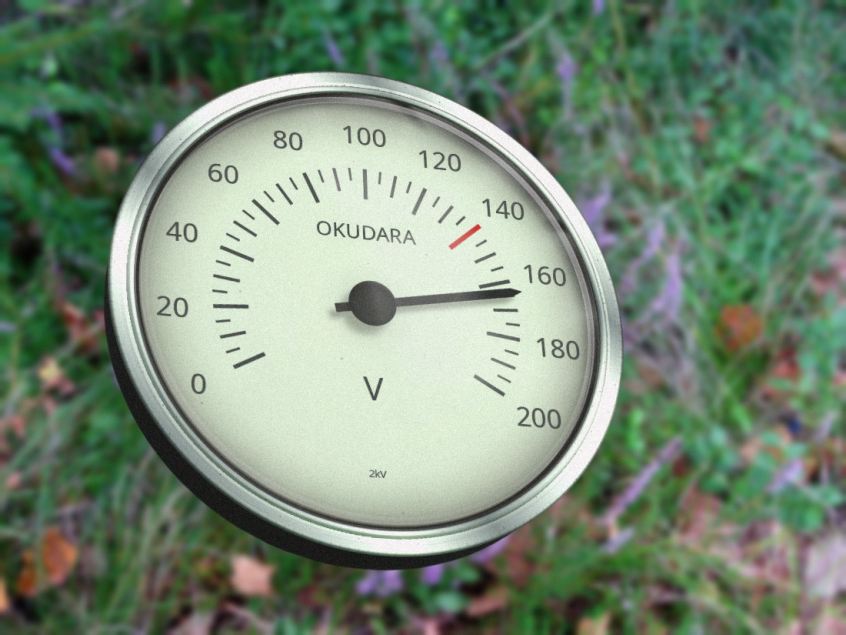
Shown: 165 V
